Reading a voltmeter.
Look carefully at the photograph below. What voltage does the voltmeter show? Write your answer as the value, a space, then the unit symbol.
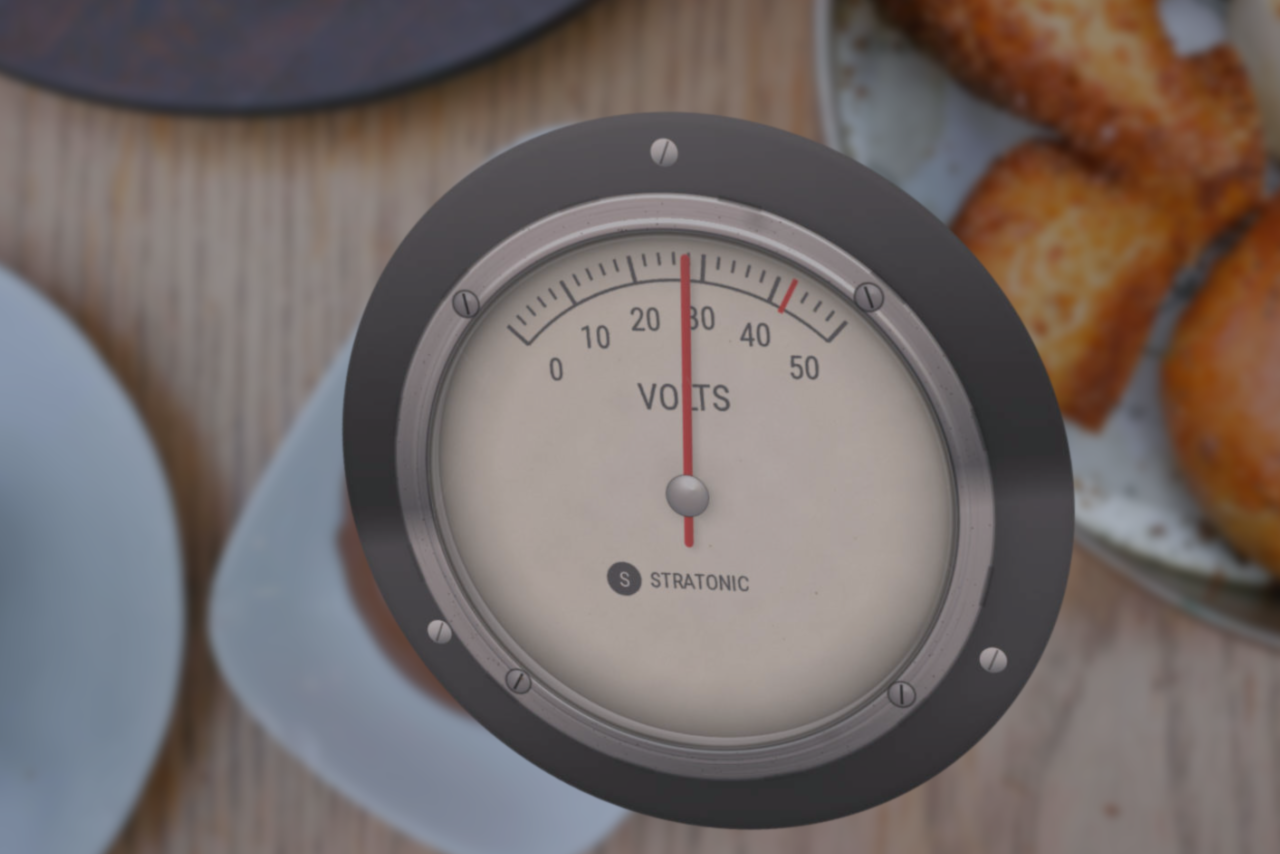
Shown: 28 V
